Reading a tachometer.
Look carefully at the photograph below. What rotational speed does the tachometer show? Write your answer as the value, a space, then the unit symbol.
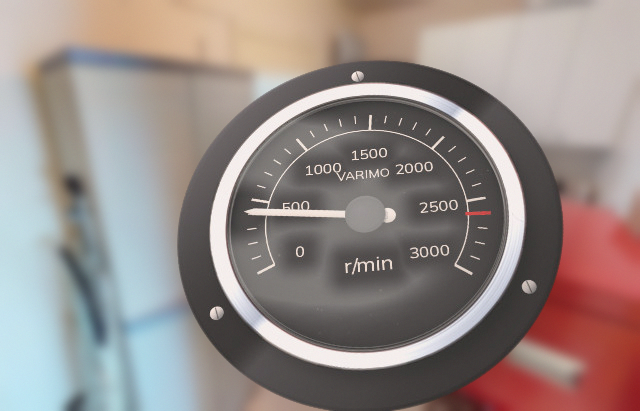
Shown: 400 rpm
